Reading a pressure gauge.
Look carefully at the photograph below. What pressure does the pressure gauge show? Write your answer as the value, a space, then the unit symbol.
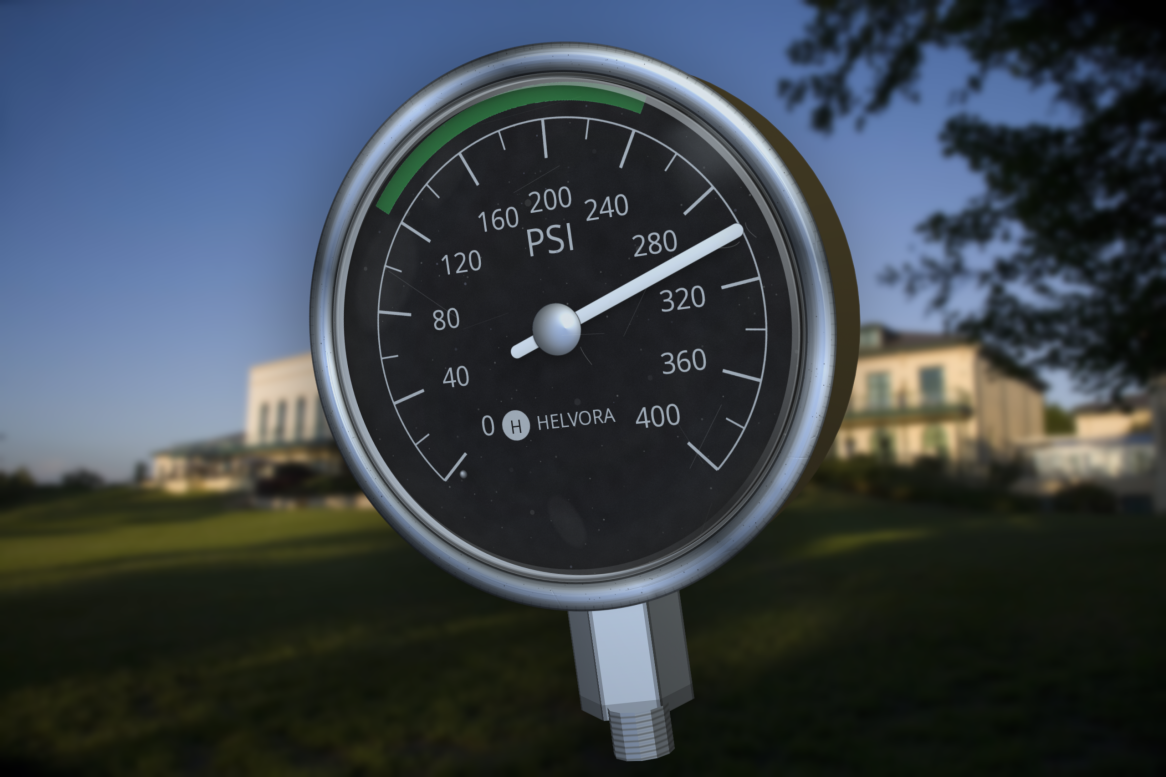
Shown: 300 psi
